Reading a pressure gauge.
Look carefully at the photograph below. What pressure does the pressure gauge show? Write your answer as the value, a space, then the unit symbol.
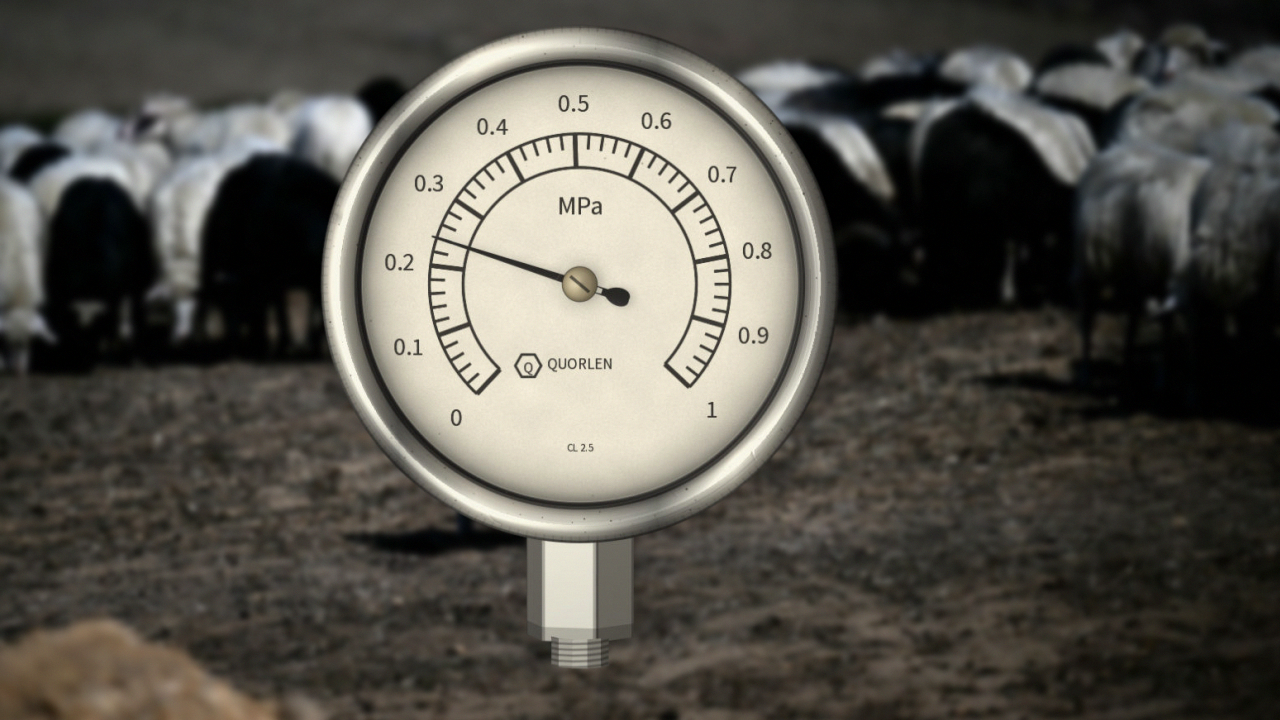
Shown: 0.24 MPa
